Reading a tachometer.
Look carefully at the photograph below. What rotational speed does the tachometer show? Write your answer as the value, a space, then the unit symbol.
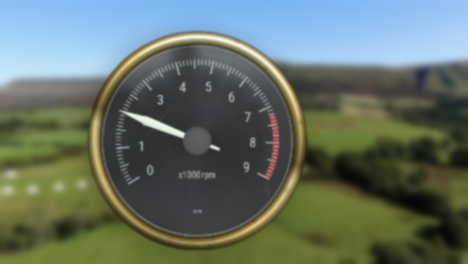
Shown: 2000 rpm
